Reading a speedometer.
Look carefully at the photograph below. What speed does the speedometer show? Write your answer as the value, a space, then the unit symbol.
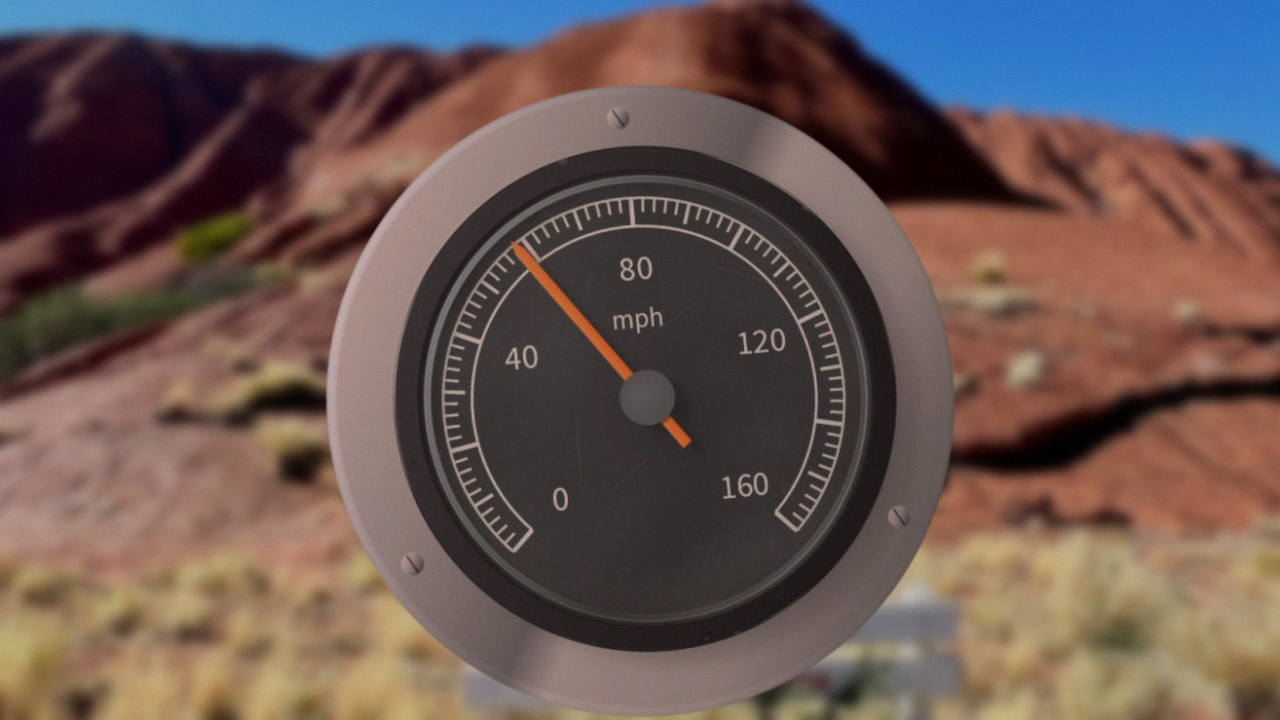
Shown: 58 mph
